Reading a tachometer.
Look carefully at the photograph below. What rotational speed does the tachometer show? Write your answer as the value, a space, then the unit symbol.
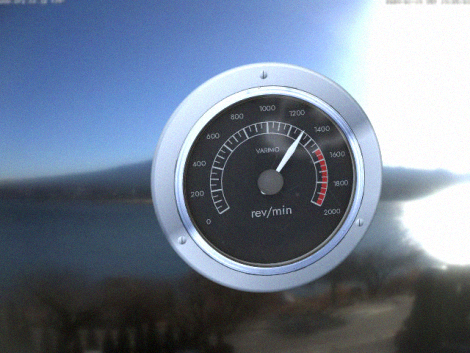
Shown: 1300 rpm
